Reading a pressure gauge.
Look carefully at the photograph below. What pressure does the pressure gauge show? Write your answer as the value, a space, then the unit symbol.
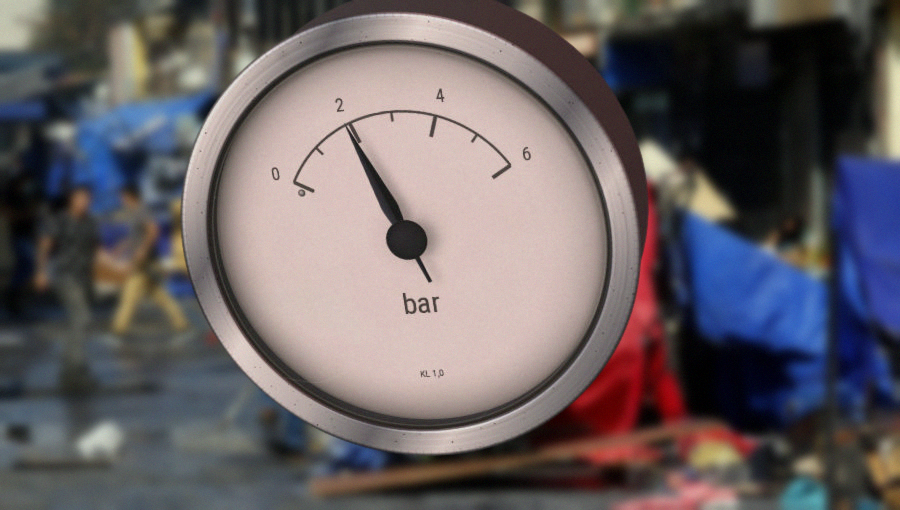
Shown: 2 bar
